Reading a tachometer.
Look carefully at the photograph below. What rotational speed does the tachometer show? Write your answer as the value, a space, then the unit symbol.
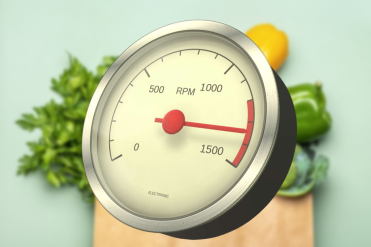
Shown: 1350 rpm
